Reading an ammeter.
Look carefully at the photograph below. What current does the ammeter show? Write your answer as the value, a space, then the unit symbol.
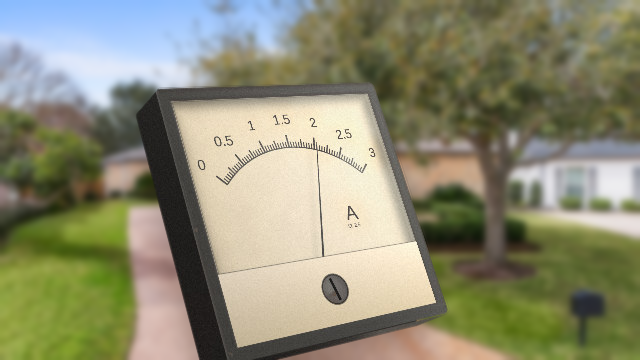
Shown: 2 A
